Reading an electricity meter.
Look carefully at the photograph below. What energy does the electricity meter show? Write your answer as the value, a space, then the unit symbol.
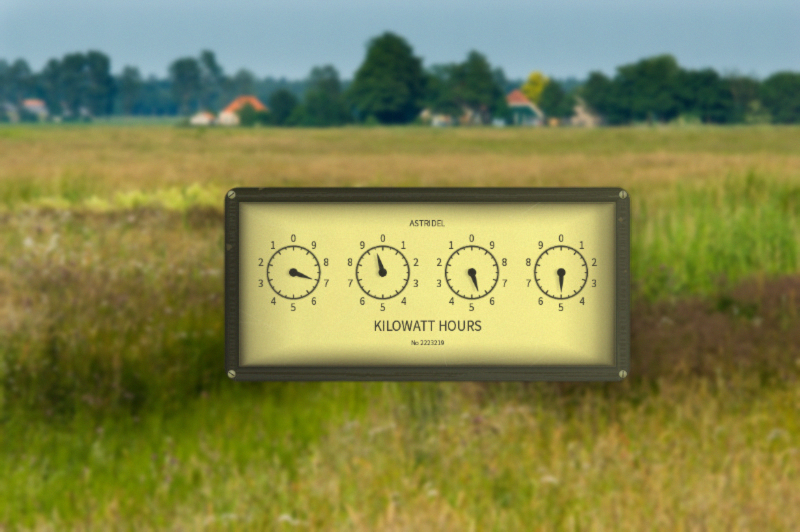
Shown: 6955 kWh
